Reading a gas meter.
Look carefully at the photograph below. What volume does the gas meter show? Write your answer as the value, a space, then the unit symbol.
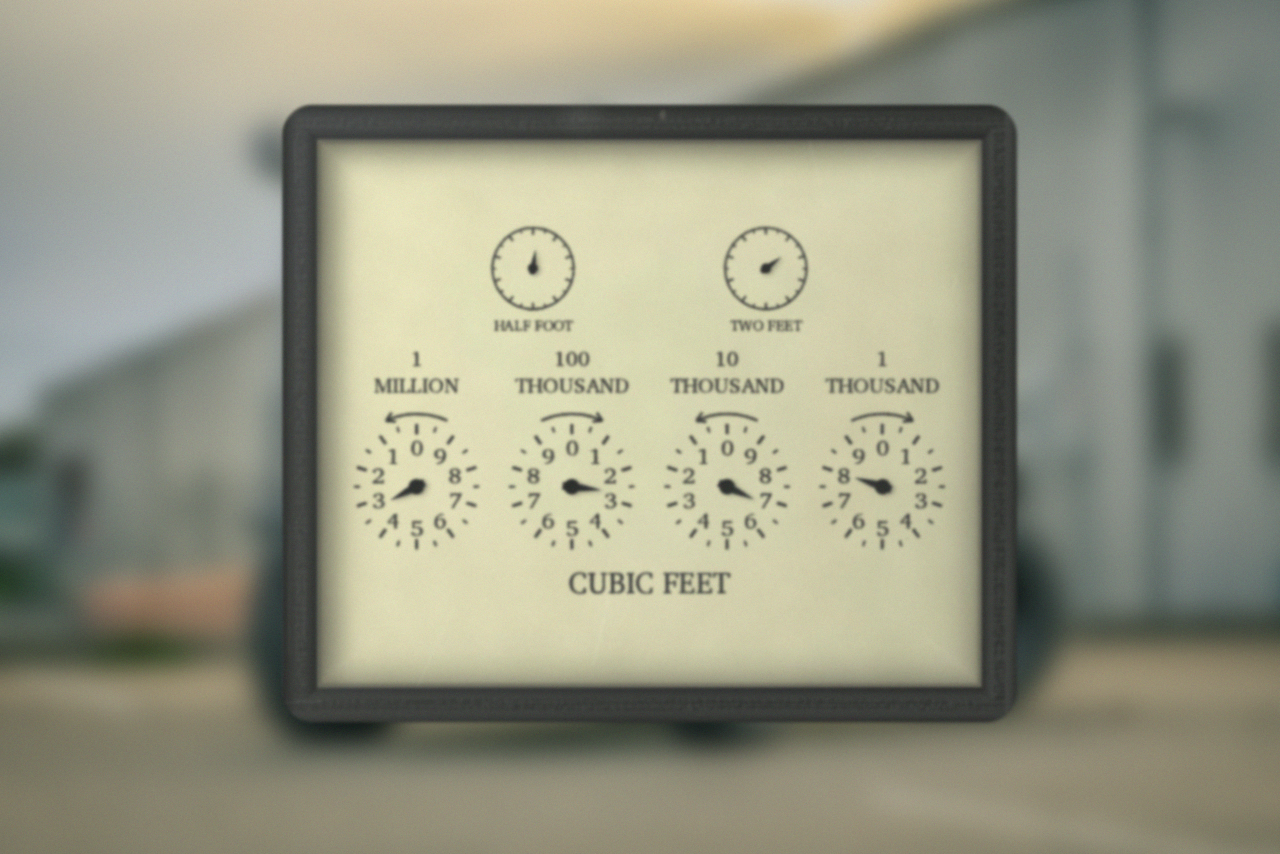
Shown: 326800 ft³
